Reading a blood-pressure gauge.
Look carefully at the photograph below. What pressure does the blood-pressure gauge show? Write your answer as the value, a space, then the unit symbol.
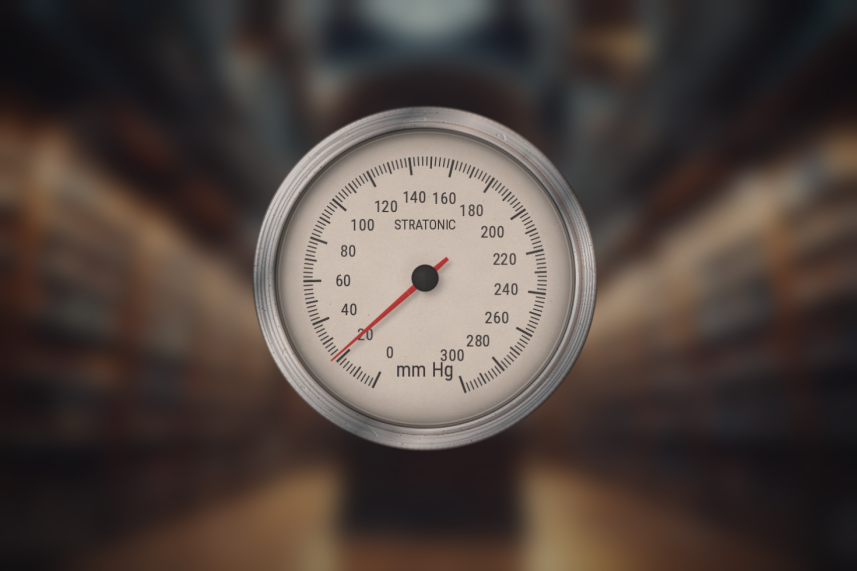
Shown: 22 mmHg
